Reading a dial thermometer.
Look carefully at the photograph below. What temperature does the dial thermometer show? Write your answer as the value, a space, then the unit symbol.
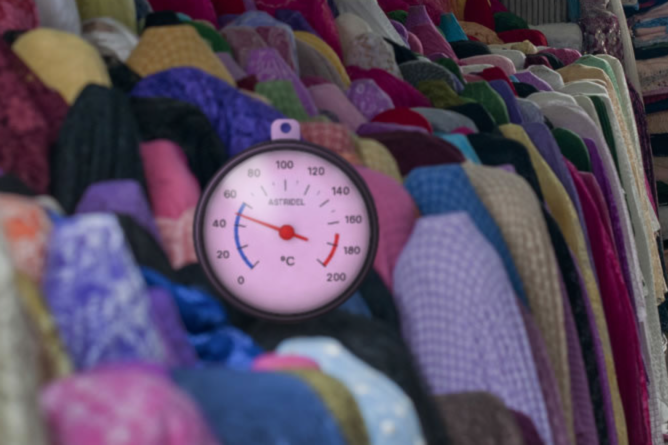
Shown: 50 °C
